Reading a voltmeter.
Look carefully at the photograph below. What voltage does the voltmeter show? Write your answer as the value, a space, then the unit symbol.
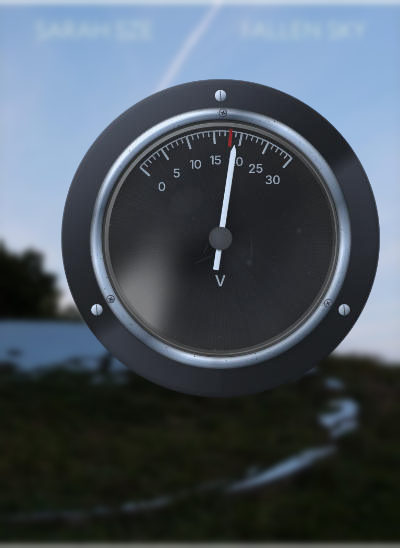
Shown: 19 V
